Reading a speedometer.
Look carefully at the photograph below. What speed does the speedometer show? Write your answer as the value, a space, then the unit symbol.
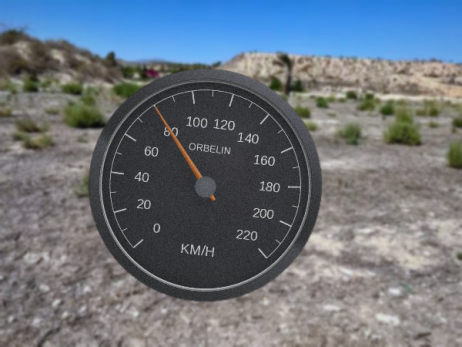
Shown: 80 km/h
